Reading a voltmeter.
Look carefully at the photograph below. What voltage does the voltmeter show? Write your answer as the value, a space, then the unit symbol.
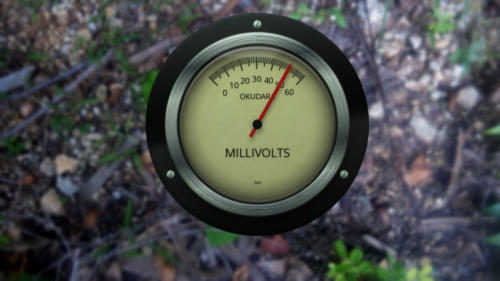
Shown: 50 mV
